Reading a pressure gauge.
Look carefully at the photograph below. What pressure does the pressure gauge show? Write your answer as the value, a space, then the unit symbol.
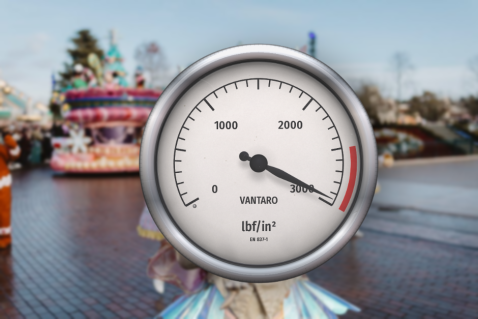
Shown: 2950 psi
